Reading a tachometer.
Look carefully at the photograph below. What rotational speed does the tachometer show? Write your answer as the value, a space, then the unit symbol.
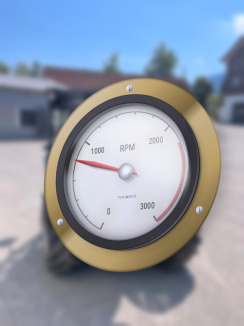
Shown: 800 rpm
